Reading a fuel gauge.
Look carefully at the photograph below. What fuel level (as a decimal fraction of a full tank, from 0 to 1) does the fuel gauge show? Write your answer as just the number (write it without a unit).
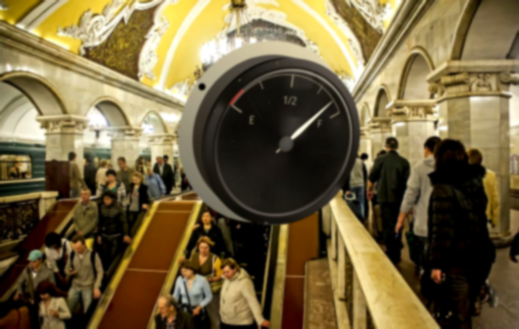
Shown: 0.875
